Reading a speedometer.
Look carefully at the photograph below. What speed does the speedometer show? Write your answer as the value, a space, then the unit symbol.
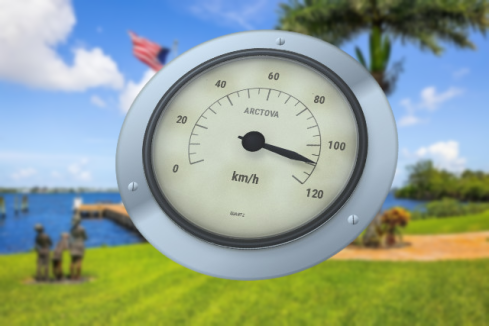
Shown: 110 km/h
